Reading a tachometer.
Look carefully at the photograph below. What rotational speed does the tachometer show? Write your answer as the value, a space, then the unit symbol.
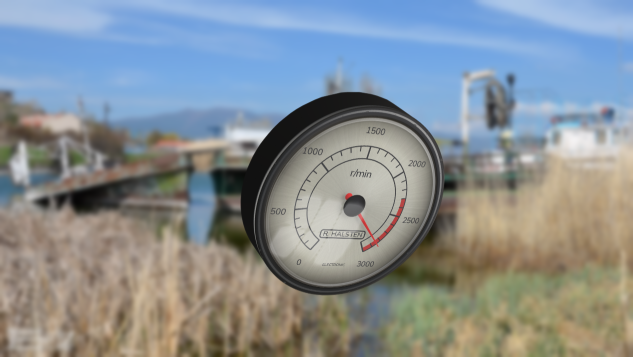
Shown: 2850 rpm
